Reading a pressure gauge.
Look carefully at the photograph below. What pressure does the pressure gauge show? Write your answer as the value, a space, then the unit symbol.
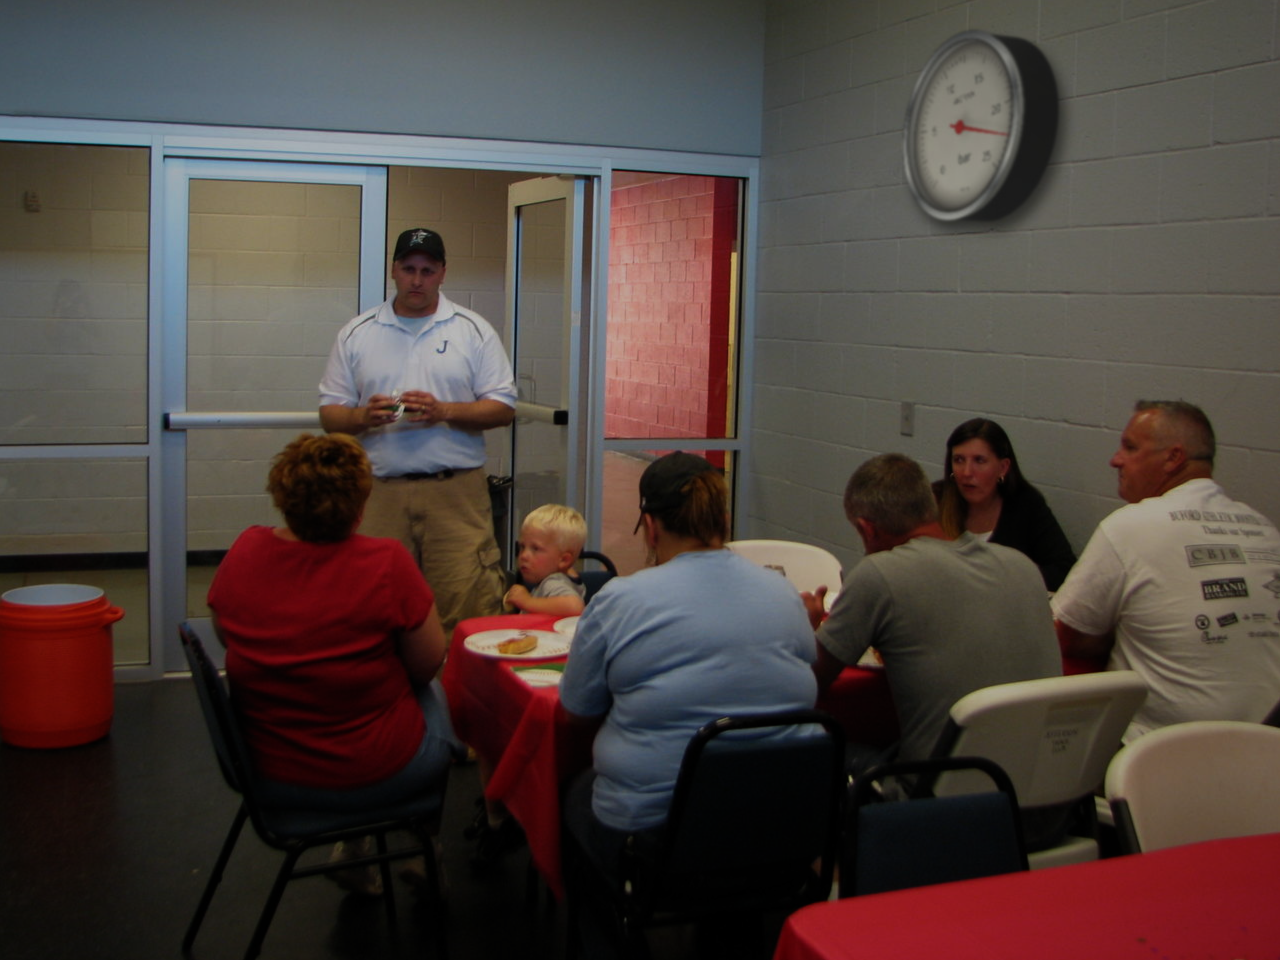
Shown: 22.5 bar
